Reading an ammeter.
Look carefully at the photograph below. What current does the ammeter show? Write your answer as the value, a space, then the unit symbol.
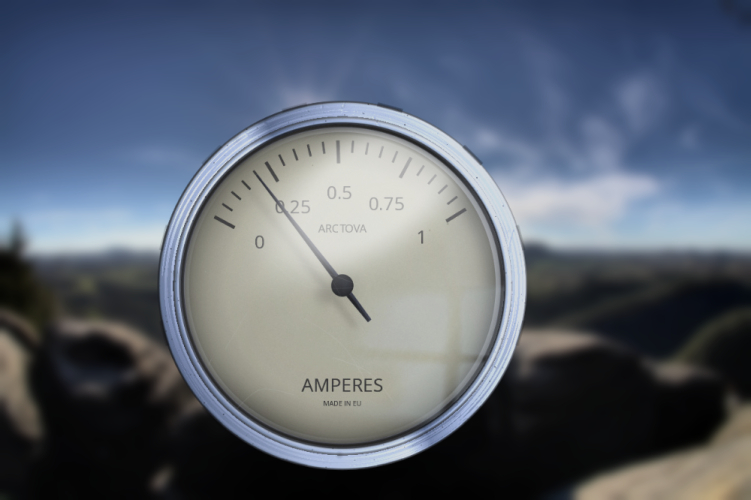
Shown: 0.2 A
